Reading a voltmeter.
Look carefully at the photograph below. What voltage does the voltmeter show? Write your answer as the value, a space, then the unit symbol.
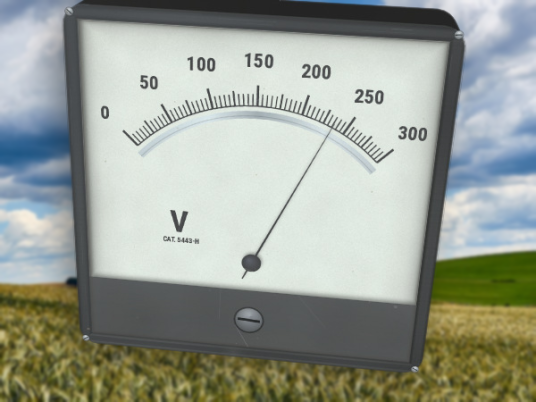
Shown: 235 V
